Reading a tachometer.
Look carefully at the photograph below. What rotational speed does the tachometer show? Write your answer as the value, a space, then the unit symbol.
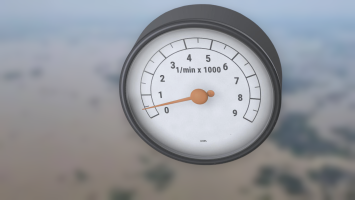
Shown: 500 rpm
